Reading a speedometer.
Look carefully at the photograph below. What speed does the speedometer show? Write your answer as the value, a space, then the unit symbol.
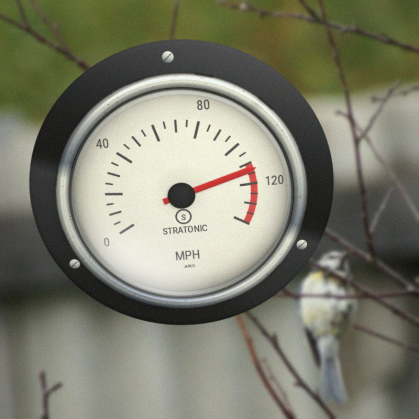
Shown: 112.5 mph
